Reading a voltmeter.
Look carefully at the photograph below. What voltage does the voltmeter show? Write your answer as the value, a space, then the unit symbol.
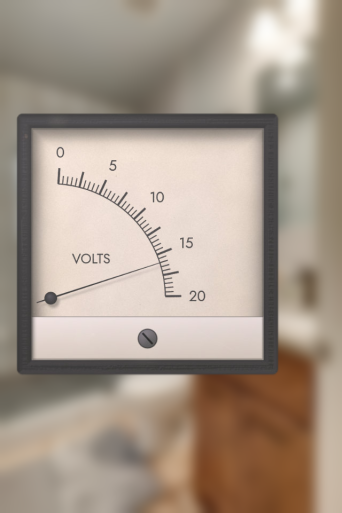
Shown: 16 V
